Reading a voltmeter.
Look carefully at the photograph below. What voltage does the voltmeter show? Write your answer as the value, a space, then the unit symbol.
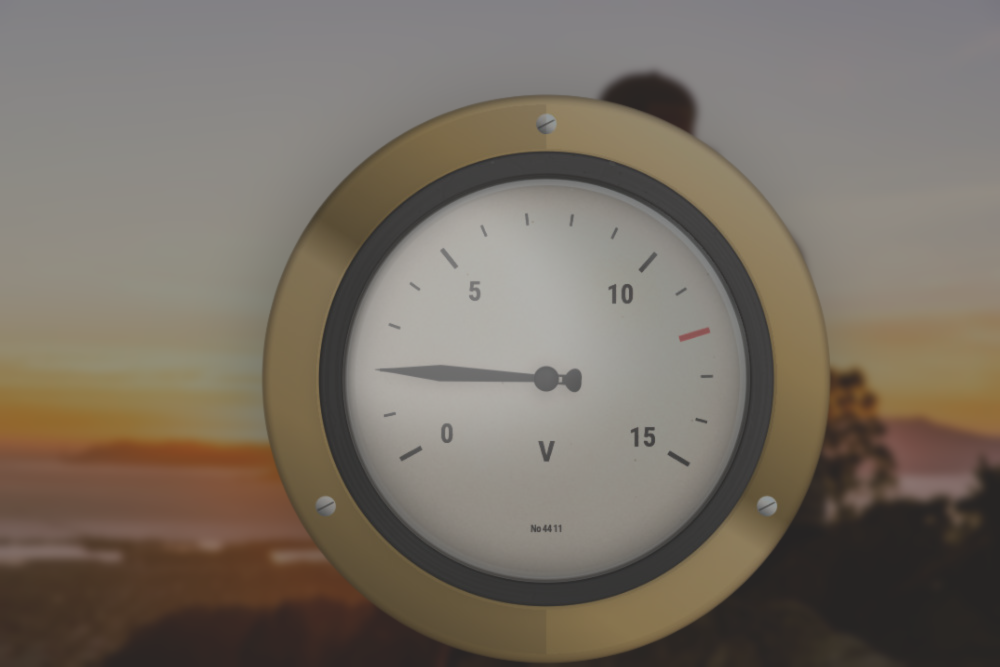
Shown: 2 V
